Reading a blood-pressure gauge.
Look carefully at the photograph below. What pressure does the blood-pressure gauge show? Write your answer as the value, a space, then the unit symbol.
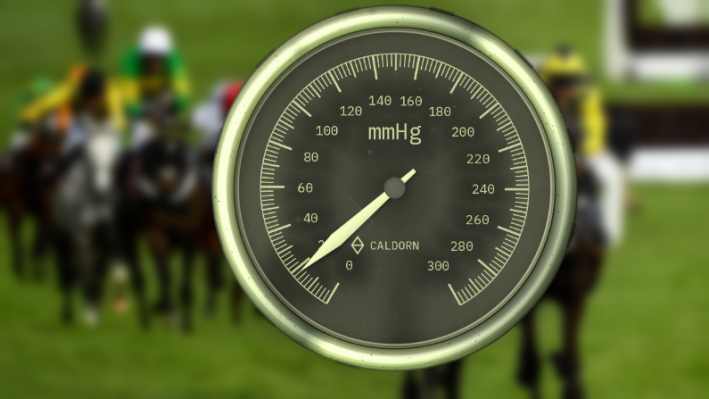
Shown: 18 mmHg
